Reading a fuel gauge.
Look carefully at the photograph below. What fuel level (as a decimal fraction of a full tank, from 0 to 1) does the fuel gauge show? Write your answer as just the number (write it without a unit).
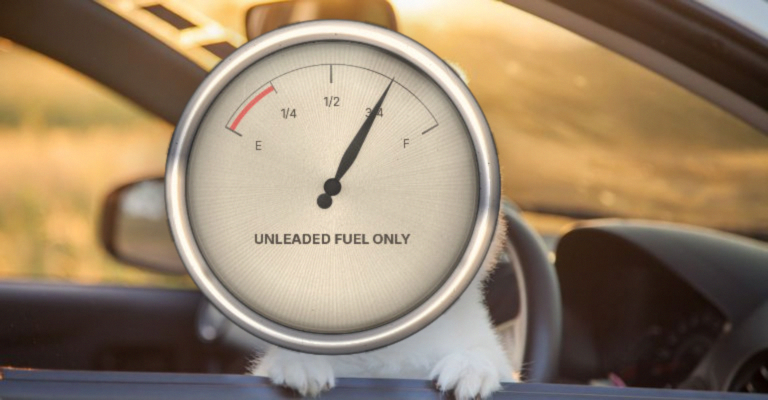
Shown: 0.75
